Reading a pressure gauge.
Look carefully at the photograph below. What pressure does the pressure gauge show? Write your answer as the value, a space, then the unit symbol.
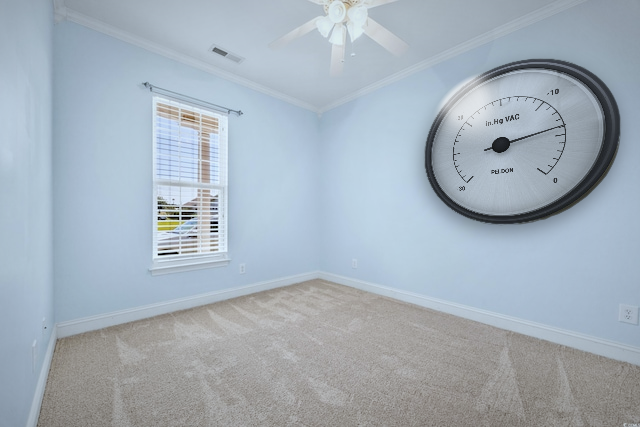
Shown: -6 inHg
